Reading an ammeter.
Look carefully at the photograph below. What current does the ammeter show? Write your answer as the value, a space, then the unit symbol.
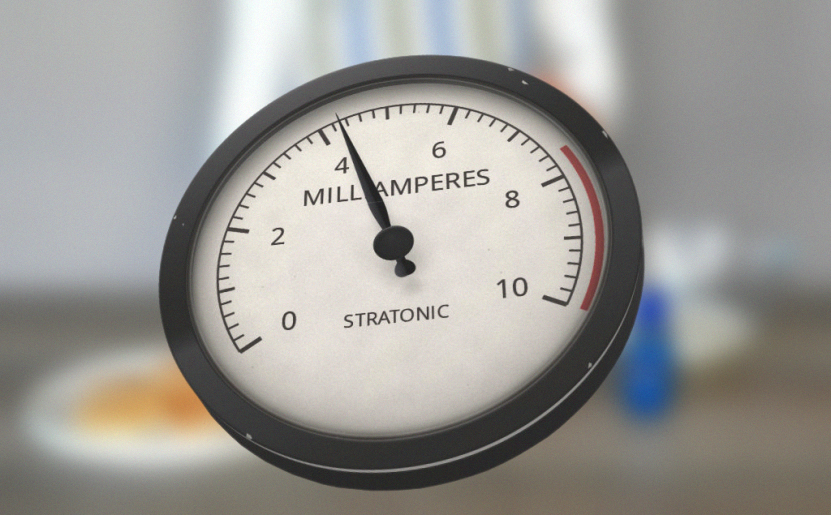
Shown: 4.3 mA
